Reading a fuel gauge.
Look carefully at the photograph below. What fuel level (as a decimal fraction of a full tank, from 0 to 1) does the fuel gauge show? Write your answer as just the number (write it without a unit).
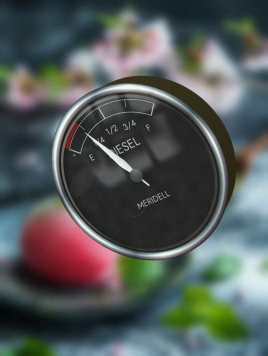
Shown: 0.25
